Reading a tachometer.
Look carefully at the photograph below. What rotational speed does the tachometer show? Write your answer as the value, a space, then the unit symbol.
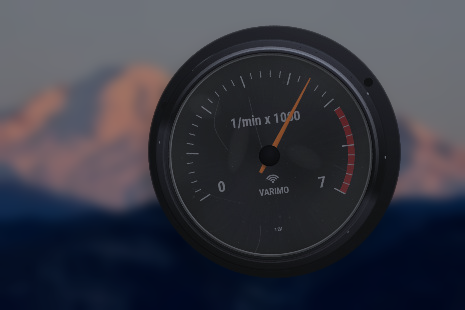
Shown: 4400 rpm
